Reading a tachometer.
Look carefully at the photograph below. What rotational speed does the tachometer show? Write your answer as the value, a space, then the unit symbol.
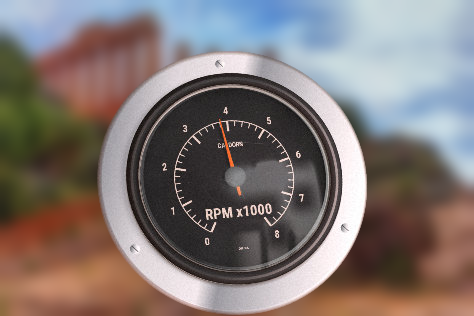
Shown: 3800 rpm
